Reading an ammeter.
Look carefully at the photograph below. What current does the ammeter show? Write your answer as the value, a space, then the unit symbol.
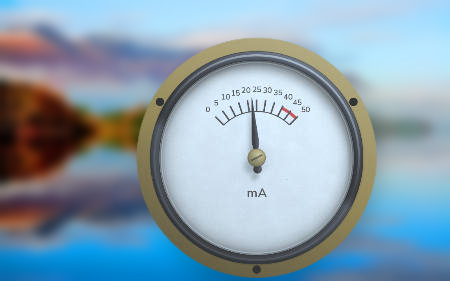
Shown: 22.5 mA
